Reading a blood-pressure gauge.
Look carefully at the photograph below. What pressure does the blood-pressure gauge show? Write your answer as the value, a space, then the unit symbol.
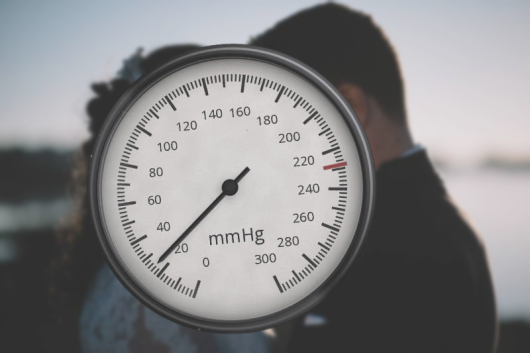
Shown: 24 mmHg
